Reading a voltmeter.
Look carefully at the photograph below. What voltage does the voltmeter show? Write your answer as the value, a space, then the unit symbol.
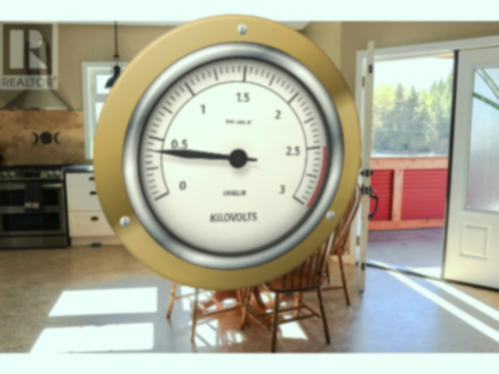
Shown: 0.4 kV
